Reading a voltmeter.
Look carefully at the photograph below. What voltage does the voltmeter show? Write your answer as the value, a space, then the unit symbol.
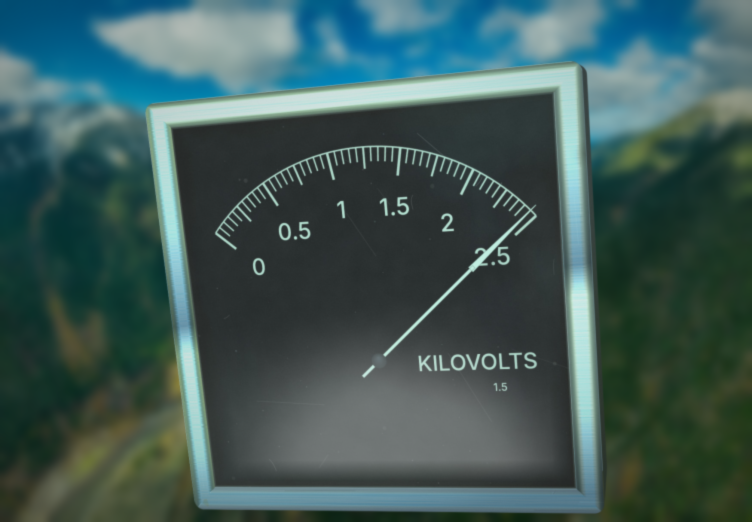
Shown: 2.45 kV
